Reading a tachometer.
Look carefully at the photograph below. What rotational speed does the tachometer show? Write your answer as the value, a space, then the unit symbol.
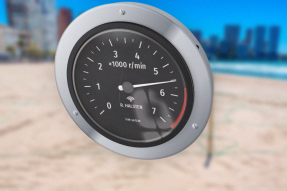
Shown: 5500 rpm
